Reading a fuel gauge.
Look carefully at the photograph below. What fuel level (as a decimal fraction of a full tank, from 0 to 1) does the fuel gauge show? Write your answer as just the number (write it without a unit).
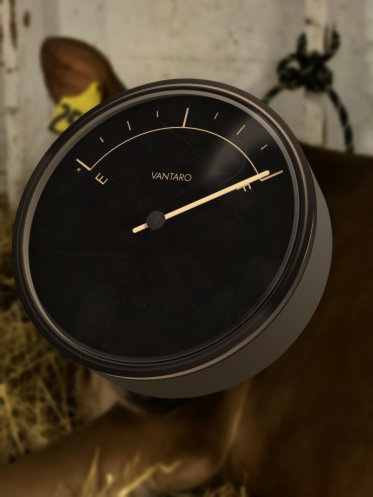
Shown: 1
